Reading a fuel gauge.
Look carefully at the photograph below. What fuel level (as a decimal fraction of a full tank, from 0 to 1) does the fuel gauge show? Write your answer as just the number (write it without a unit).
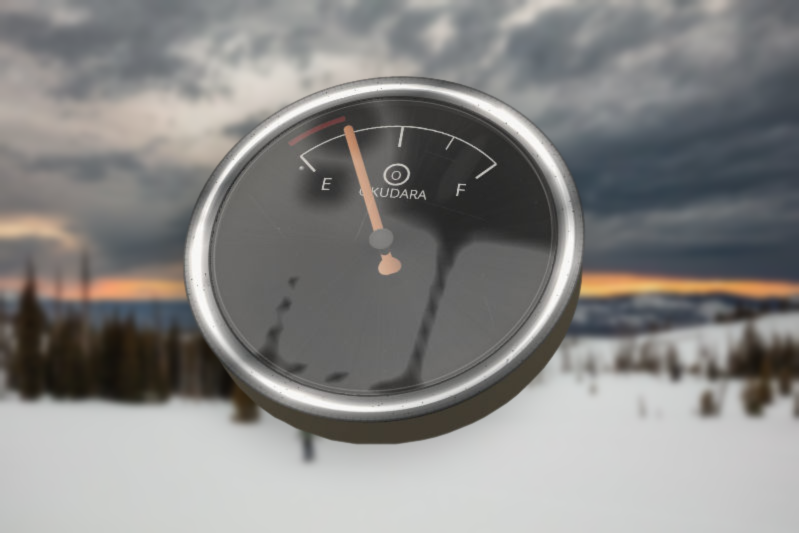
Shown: 0.25
